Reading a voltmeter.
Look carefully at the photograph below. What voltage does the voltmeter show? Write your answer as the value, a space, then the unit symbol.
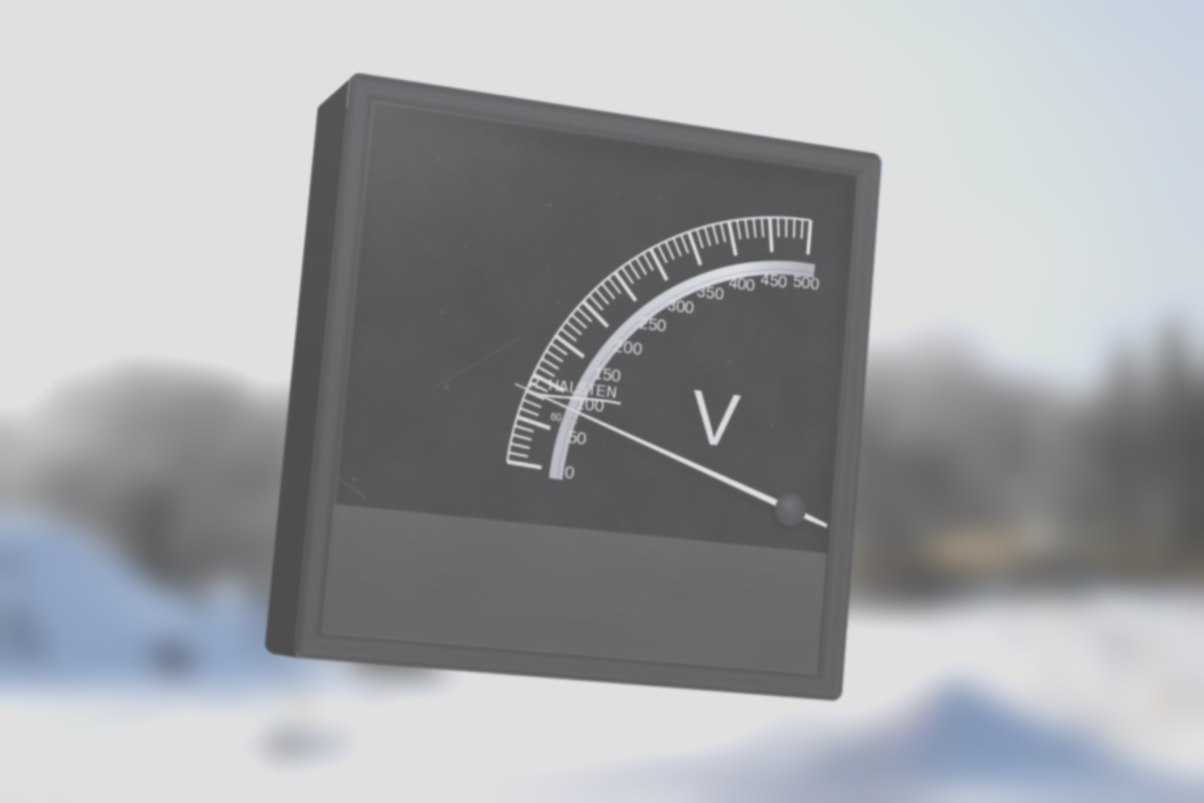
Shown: 80 V
